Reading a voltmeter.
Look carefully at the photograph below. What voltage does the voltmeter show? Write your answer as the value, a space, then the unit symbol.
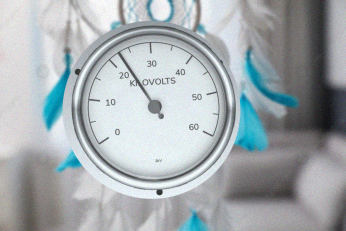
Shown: 22.5 kV
